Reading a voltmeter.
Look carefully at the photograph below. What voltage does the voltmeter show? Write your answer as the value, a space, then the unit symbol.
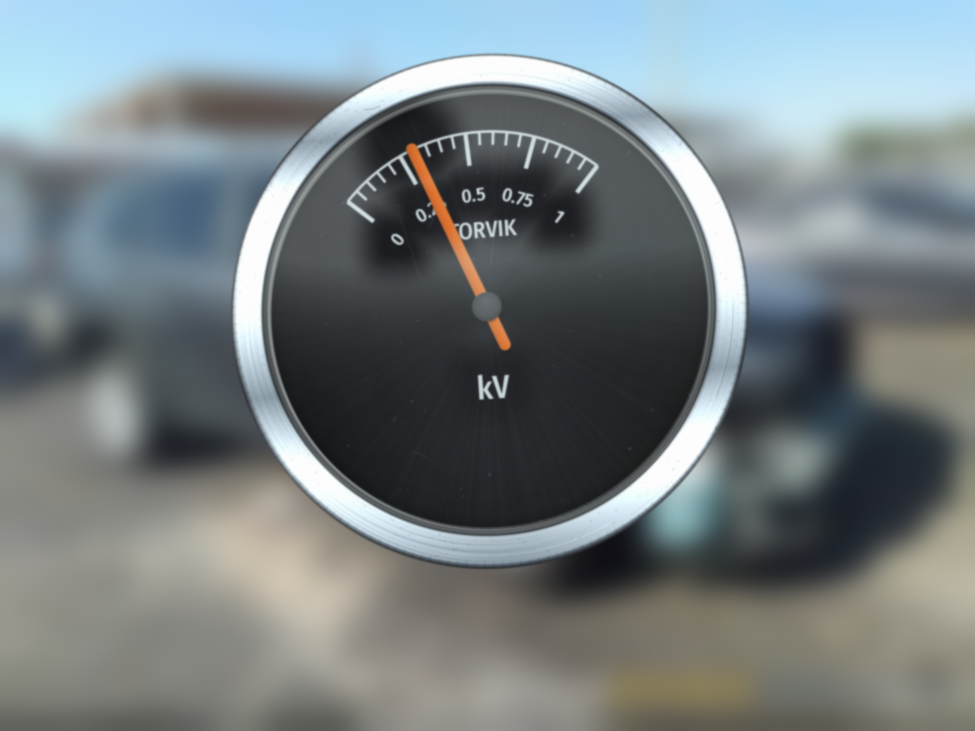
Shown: 0.3 kV
